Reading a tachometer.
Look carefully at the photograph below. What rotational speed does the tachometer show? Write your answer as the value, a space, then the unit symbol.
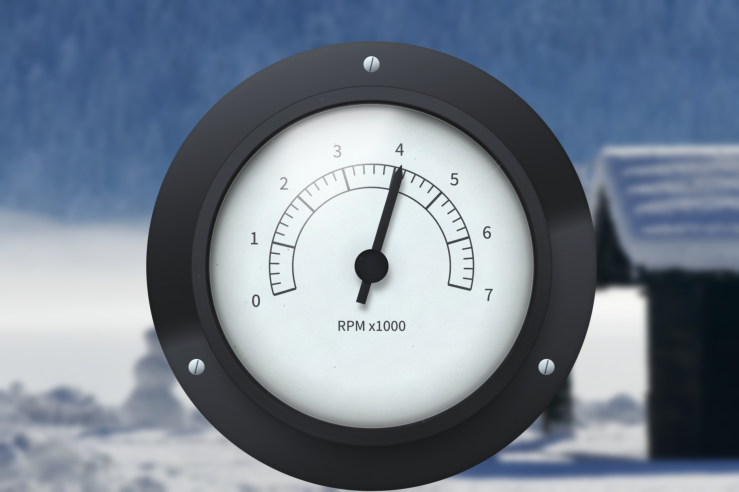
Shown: 4100 rpm
